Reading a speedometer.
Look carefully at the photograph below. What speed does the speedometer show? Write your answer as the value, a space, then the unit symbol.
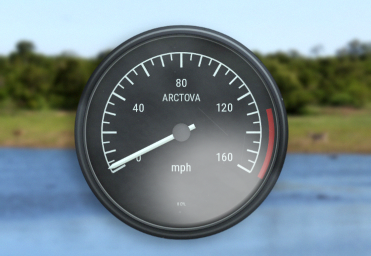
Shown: 2.5 mph
